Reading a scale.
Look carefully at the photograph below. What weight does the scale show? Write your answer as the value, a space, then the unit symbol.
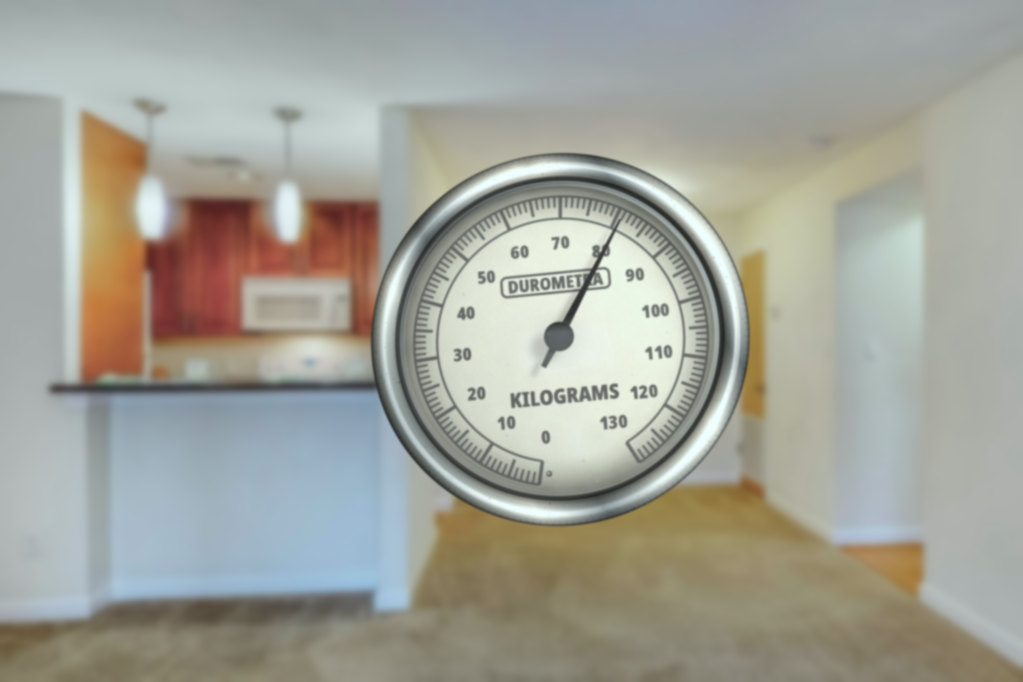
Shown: 81 kg
